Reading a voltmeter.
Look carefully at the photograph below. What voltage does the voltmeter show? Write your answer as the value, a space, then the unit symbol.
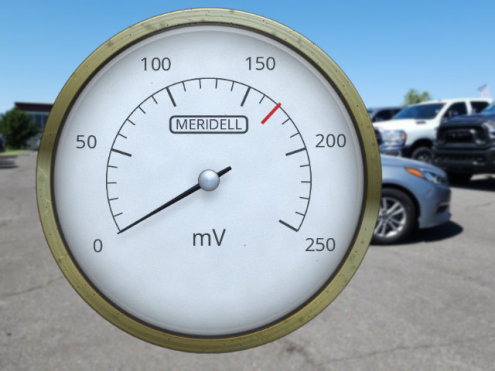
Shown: 0 mV
